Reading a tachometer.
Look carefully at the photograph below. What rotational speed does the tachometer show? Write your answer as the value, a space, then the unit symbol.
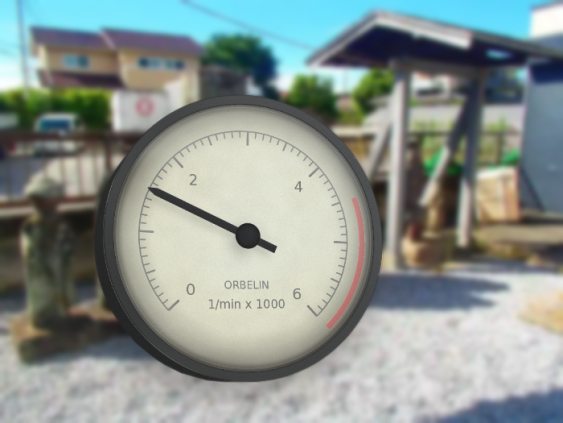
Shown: 1500 rpm
